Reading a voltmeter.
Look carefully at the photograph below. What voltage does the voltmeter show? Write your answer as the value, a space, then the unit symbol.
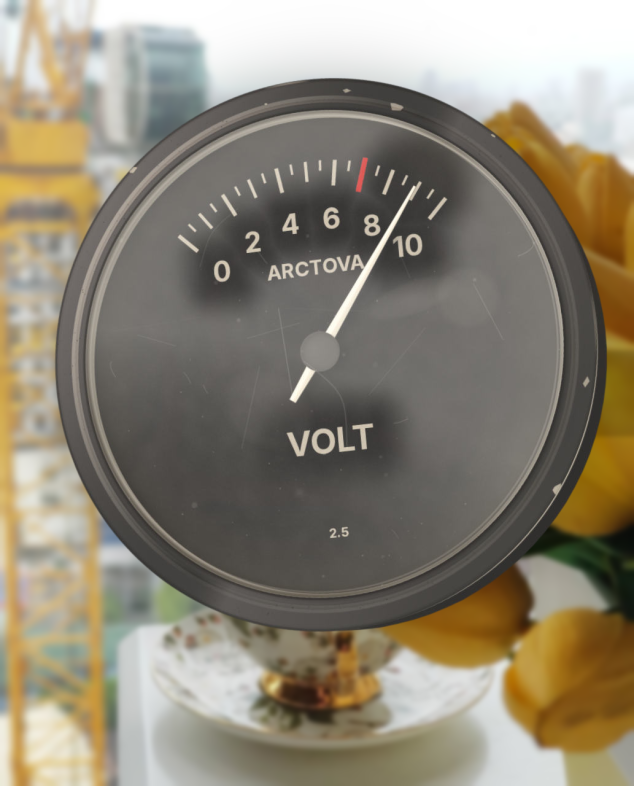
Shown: 9 V
